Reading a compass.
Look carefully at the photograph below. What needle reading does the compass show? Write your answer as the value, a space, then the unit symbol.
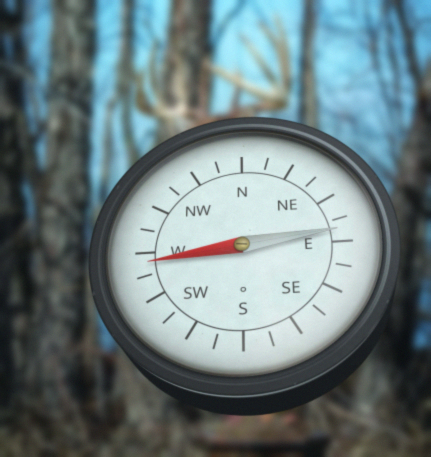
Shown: 262.5 °
